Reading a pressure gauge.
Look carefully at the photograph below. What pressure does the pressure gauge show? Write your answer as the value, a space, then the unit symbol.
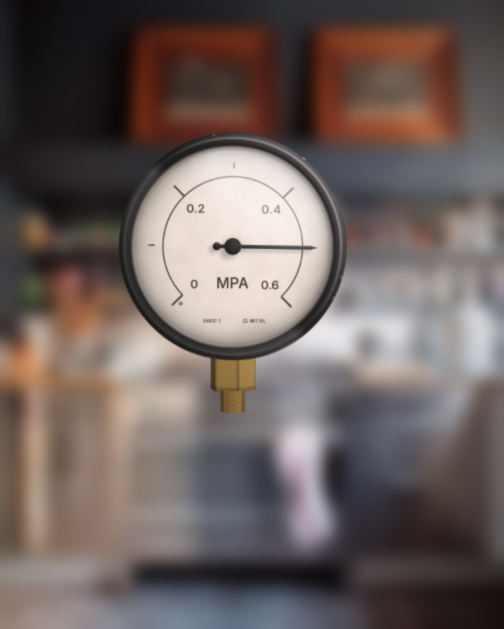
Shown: 0.5 MPa
